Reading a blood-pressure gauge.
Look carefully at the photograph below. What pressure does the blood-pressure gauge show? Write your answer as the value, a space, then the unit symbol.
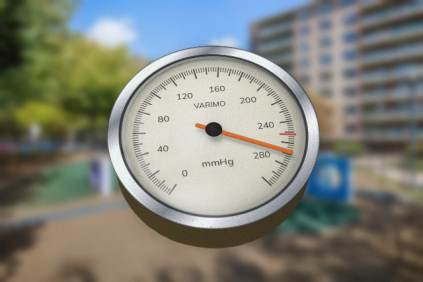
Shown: 270 mmHg
